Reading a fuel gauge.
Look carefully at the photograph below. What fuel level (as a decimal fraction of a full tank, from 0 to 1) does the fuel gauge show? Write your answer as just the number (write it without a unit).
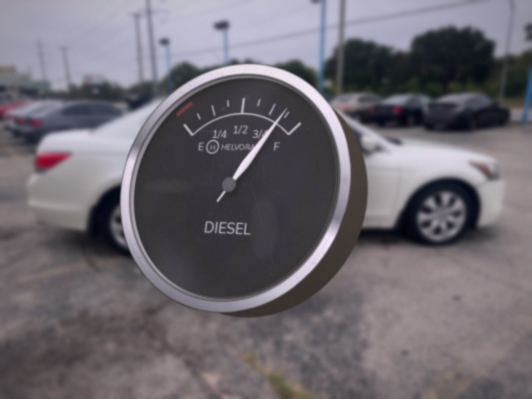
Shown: 0.875
